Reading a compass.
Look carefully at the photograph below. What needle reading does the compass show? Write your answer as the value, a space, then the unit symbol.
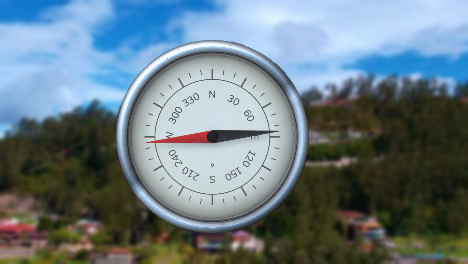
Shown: 265 °
